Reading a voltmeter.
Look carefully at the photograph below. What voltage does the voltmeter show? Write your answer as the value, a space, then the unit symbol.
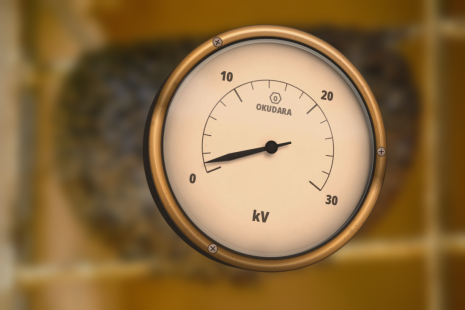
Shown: 1 kV
